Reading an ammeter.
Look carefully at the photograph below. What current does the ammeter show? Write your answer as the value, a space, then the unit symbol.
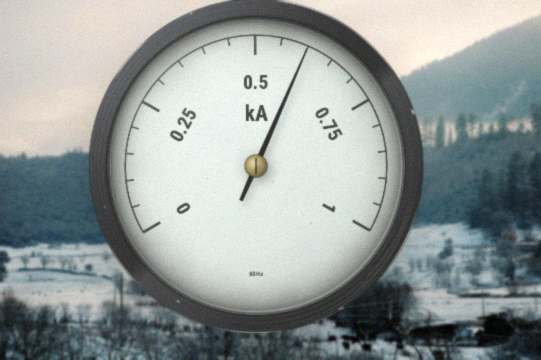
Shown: 0.6 kA
